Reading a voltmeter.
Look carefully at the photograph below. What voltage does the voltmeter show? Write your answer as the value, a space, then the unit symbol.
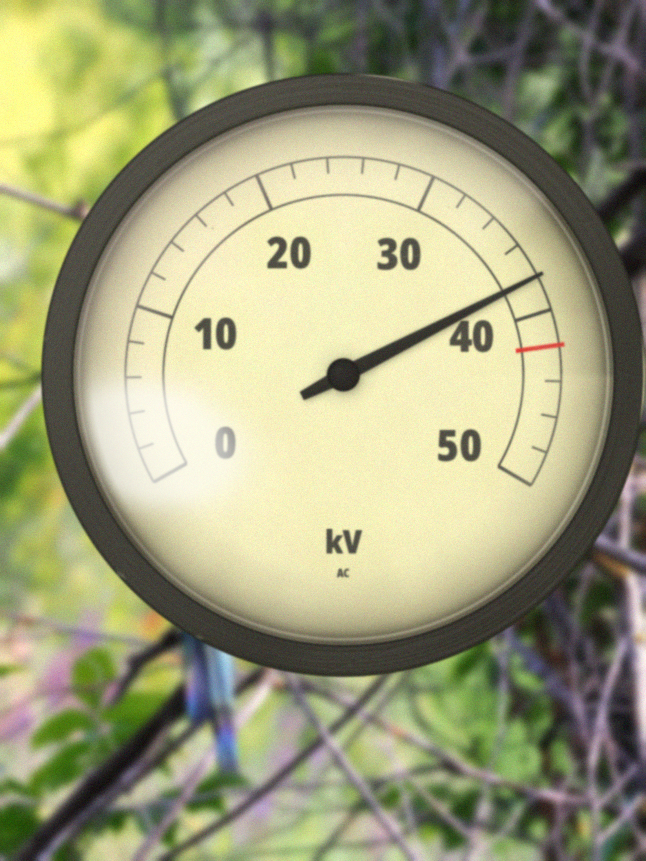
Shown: 38 kV
